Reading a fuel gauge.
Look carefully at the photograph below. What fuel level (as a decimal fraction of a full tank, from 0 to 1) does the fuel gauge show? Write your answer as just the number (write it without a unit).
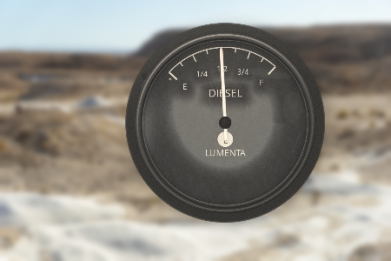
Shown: 0.5
